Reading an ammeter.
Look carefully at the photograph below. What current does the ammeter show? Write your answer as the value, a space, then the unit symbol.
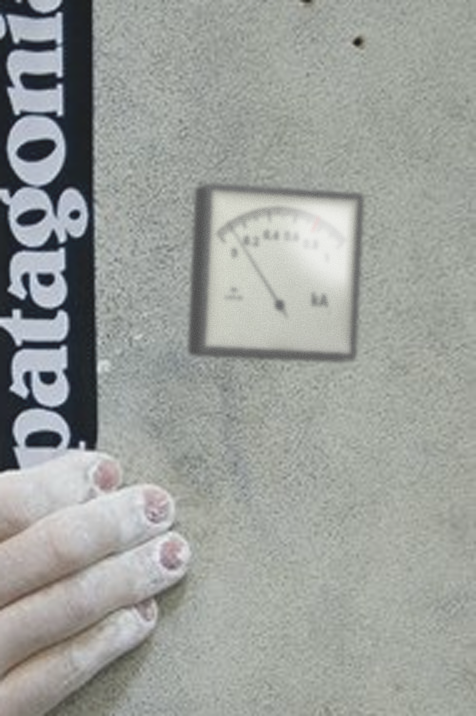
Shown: 0.1 kA
